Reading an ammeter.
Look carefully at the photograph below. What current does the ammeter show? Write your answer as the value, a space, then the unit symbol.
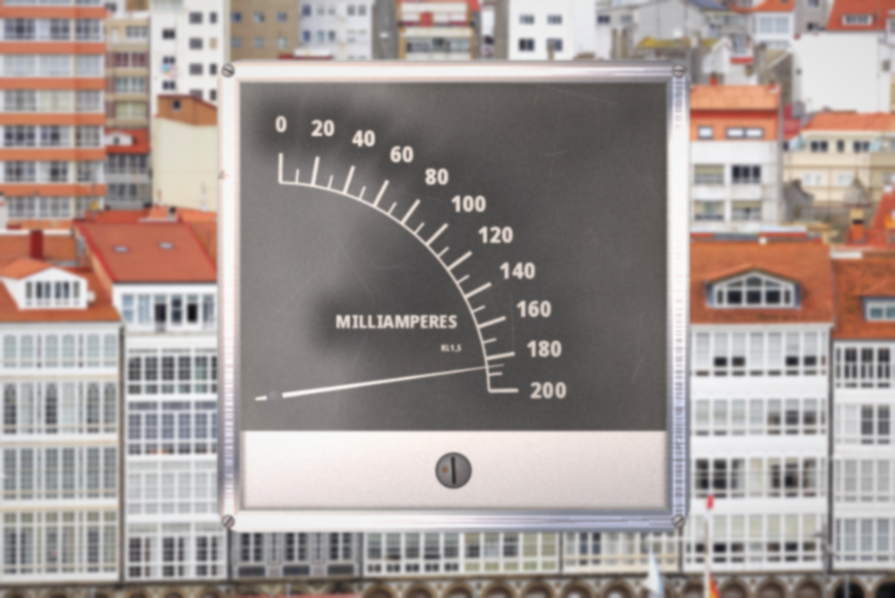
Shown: 185 mA
